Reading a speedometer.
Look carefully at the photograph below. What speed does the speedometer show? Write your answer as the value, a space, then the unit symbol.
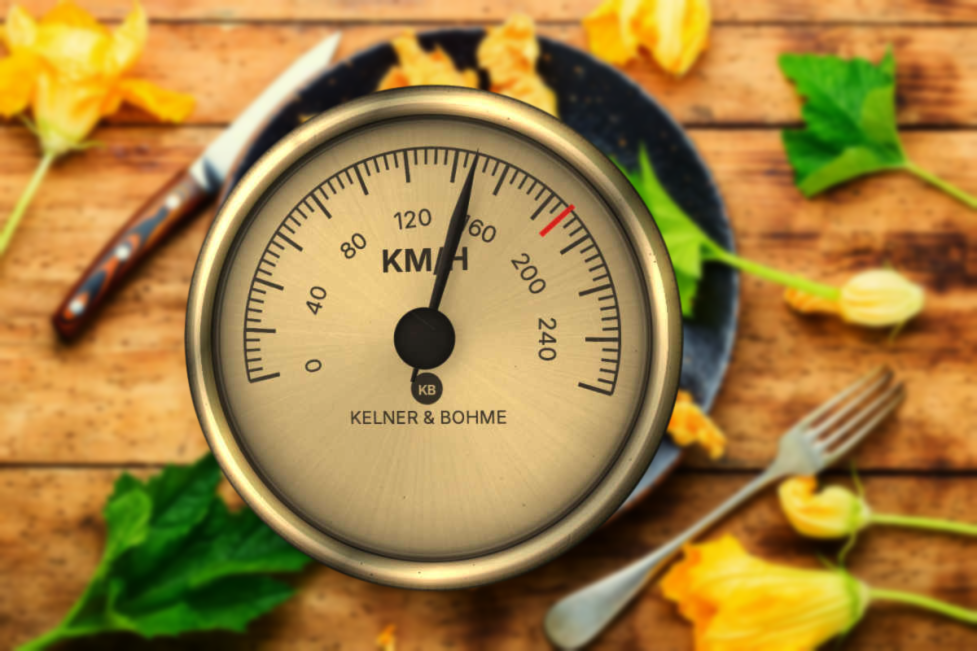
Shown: 148 km/h
